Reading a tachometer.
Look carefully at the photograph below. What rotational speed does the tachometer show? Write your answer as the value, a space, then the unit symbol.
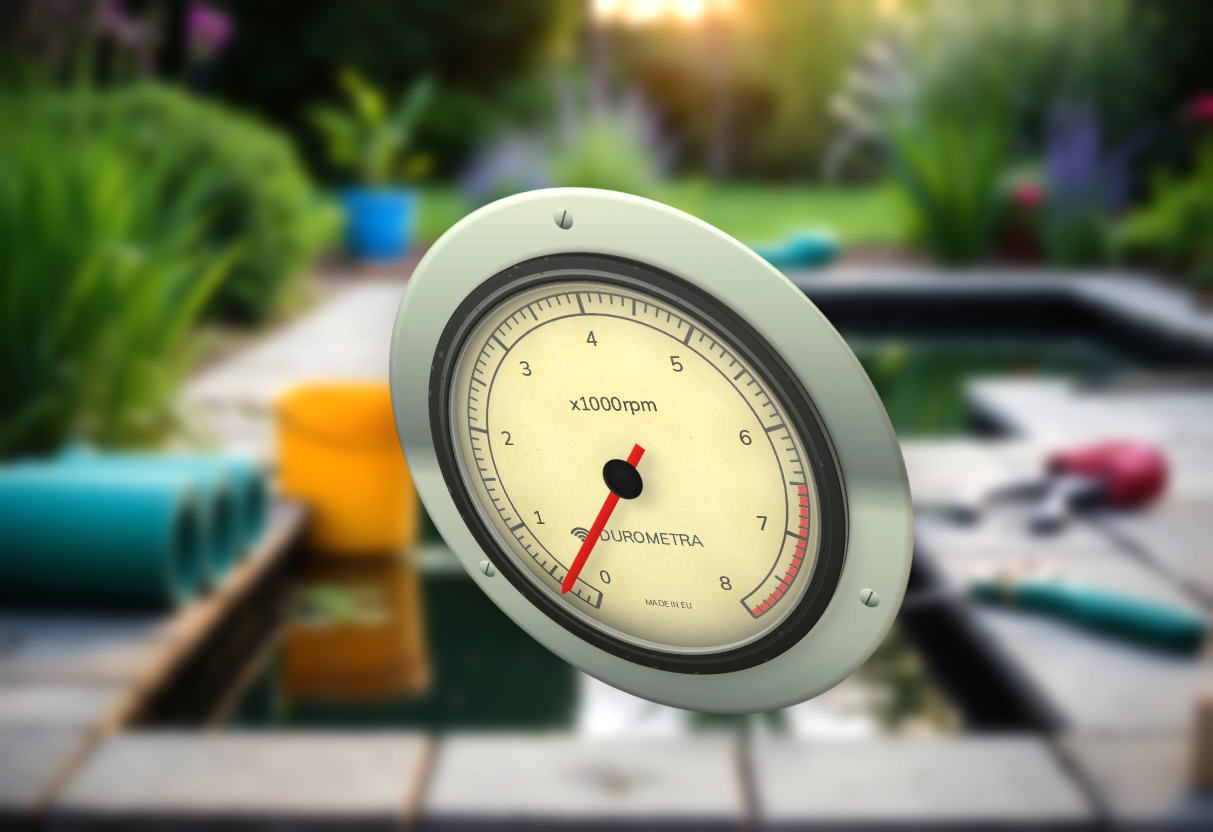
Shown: 300 rpm
